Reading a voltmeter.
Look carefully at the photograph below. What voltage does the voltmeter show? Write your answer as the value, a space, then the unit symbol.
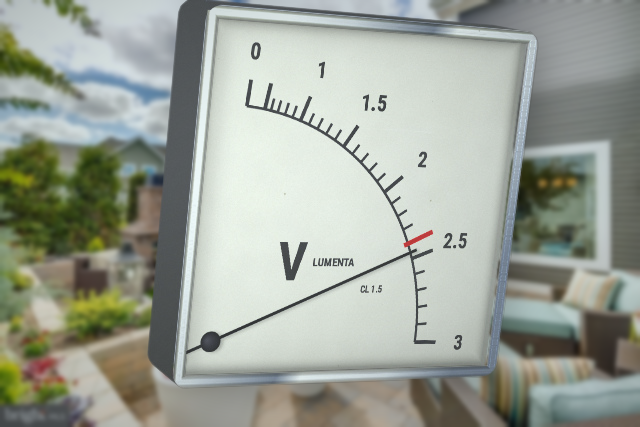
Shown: 2.45 V
